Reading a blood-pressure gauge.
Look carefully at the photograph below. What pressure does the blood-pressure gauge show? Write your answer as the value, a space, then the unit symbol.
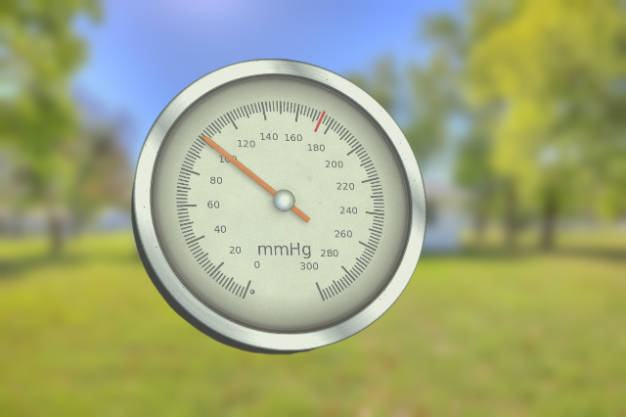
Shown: 100 mmHg
